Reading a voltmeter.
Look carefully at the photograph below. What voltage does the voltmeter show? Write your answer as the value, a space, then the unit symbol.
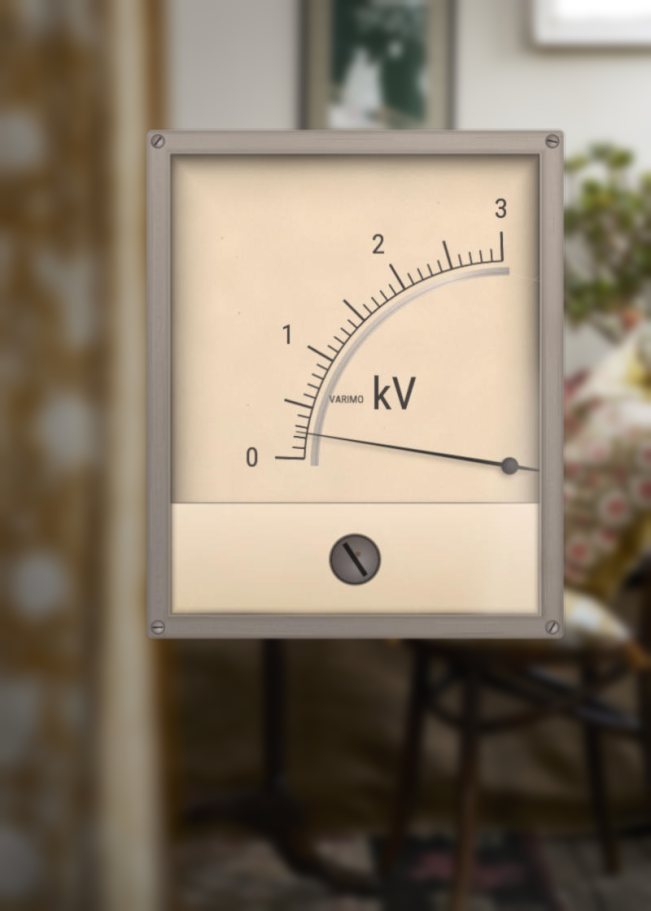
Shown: 0.25 kV
